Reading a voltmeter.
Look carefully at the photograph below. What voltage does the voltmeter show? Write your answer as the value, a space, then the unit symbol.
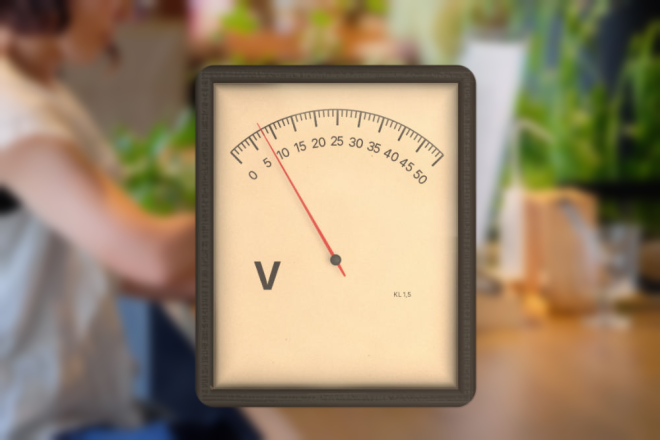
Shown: 8 V
